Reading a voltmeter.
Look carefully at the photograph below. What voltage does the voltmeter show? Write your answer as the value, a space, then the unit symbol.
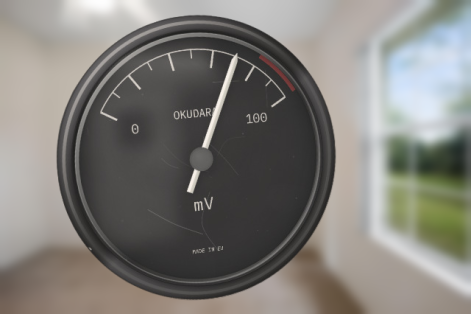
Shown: 70 mV
